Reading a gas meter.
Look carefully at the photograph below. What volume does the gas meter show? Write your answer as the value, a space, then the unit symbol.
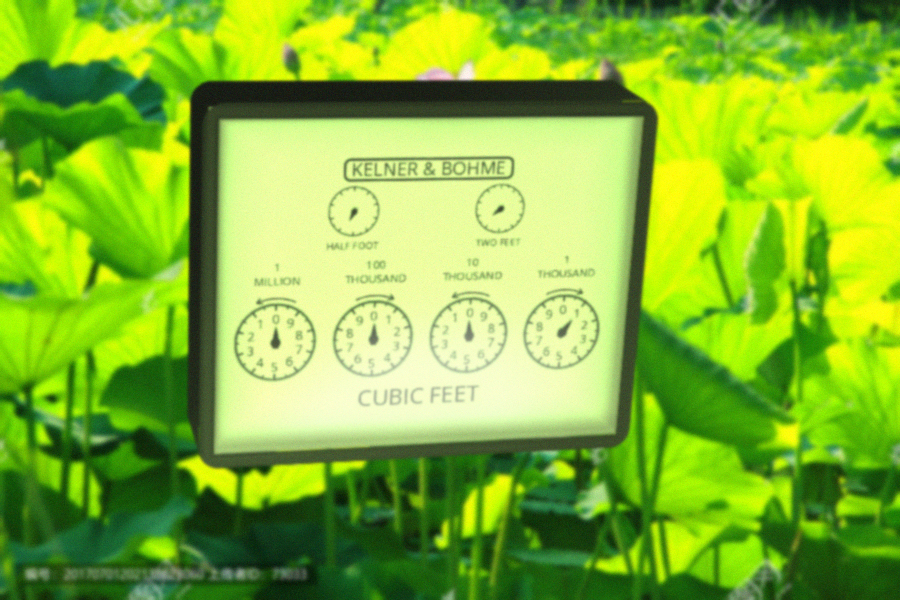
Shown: 100 ft³
